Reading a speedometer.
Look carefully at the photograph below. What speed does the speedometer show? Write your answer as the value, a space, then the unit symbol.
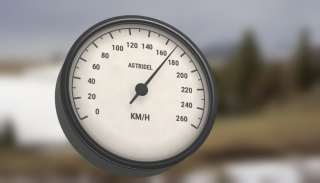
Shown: 170 km/h
